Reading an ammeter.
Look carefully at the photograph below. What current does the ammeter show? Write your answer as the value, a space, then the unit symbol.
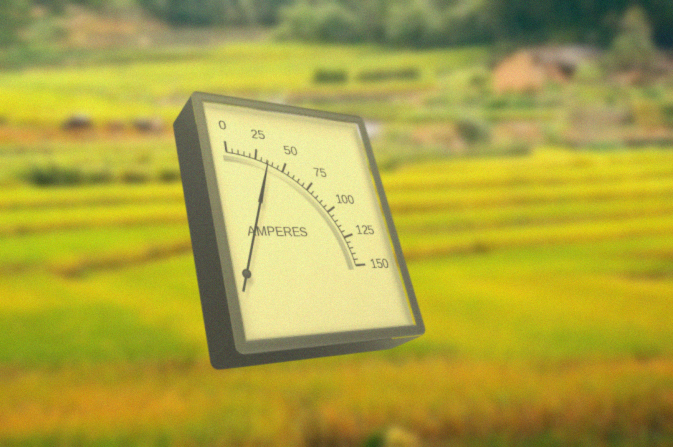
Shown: 35 A
